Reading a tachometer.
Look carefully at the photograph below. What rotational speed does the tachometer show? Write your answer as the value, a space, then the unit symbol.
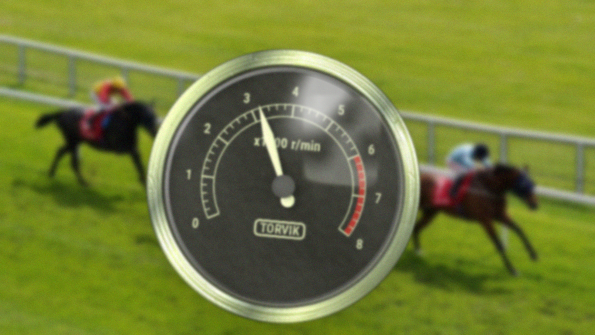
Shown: 3200 rpm
